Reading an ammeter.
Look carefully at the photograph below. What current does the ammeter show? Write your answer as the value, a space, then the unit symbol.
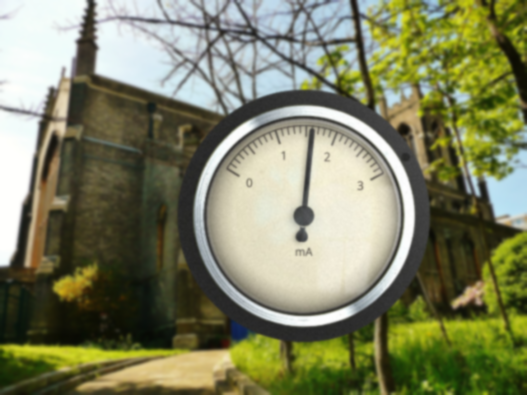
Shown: 1.6 mA
